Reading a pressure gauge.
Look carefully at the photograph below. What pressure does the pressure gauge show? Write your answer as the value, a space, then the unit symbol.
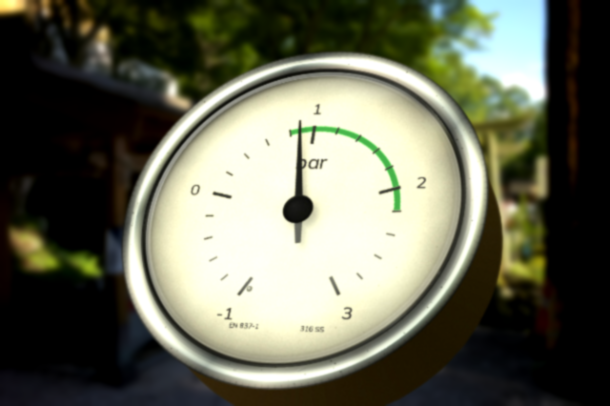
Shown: 0.9 bar
